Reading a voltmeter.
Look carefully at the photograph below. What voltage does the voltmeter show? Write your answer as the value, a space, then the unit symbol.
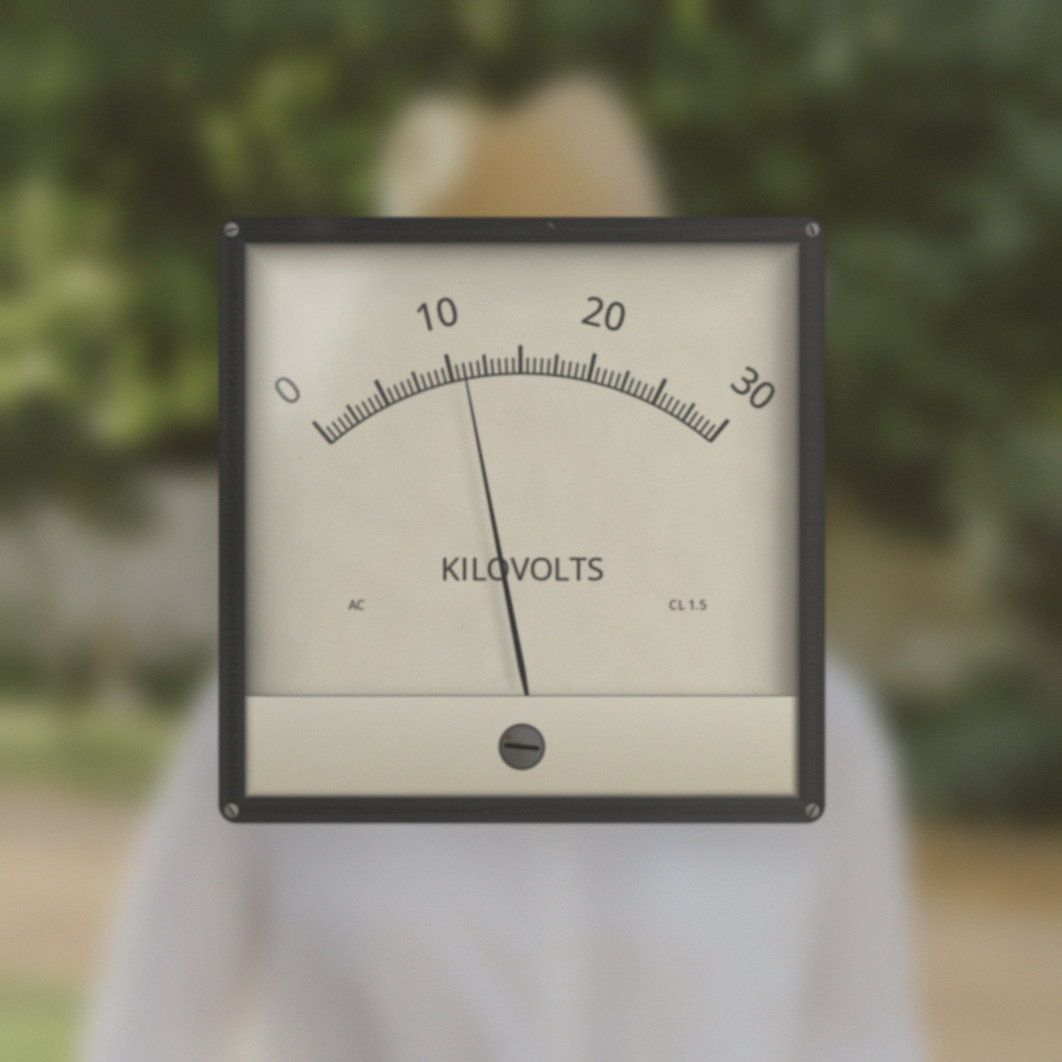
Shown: 11 kV
